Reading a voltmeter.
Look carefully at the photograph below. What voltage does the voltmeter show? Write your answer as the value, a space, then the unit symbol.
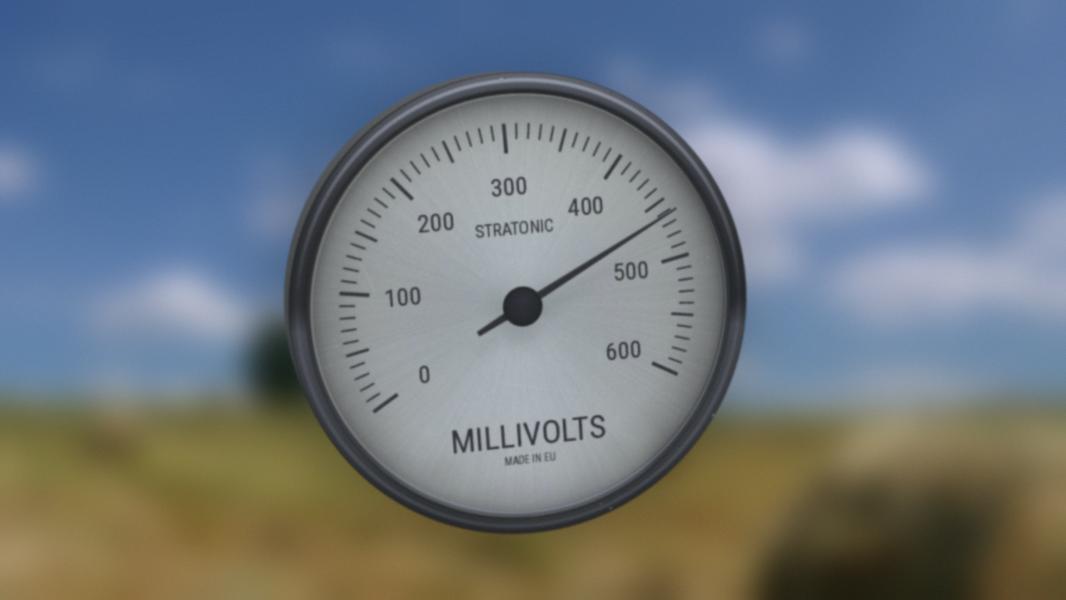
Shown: 460 mV
